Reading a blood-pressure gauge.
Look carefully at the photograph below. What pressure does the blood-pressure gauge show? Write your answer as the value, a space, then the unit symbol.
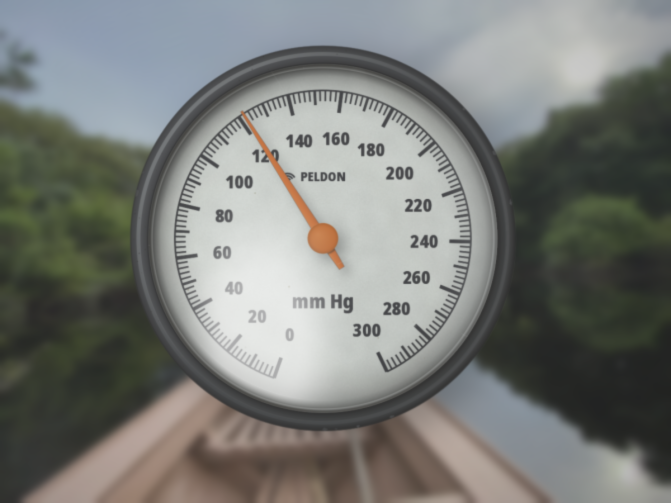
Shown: 122 mmHg
